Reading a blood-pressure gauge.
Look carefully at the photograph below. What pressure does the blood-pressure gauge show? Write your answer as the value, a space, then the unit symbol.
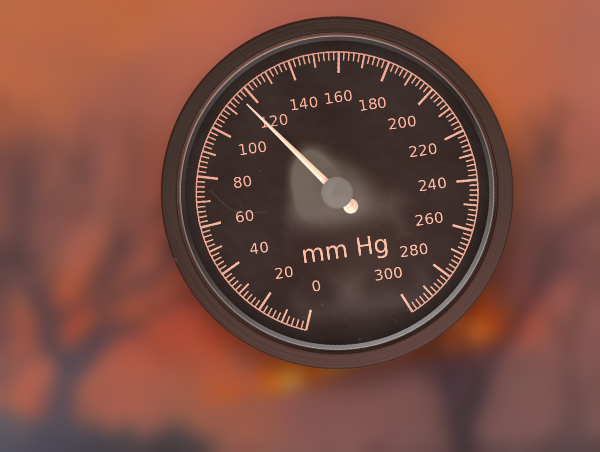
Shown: 116 mmHg
